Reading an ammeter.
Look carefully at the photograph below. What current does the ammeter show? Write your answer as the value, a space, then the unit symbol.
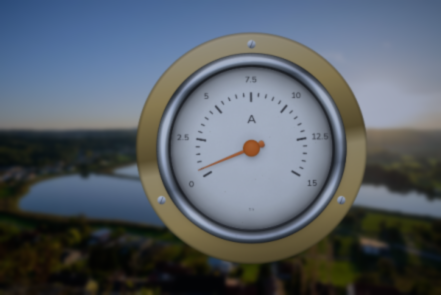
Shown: 0.5 A
